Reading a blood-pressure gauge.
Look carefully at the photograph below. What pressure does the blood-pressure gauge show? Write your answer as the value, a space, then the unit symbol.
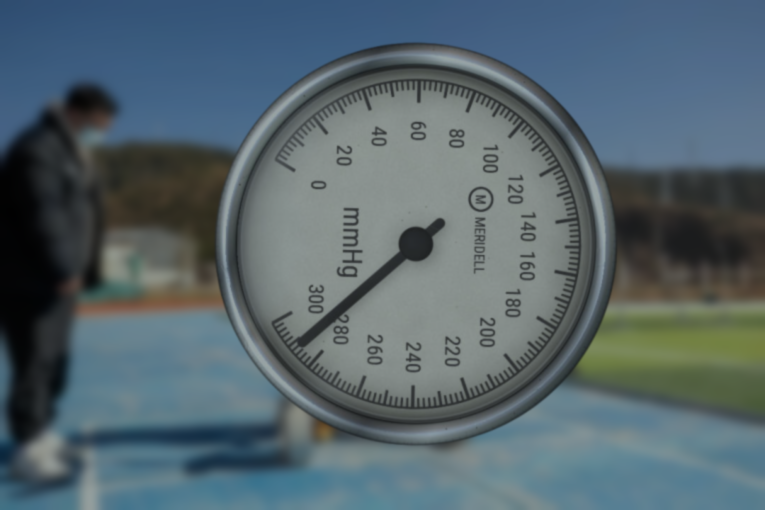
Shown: 288 mmHg
